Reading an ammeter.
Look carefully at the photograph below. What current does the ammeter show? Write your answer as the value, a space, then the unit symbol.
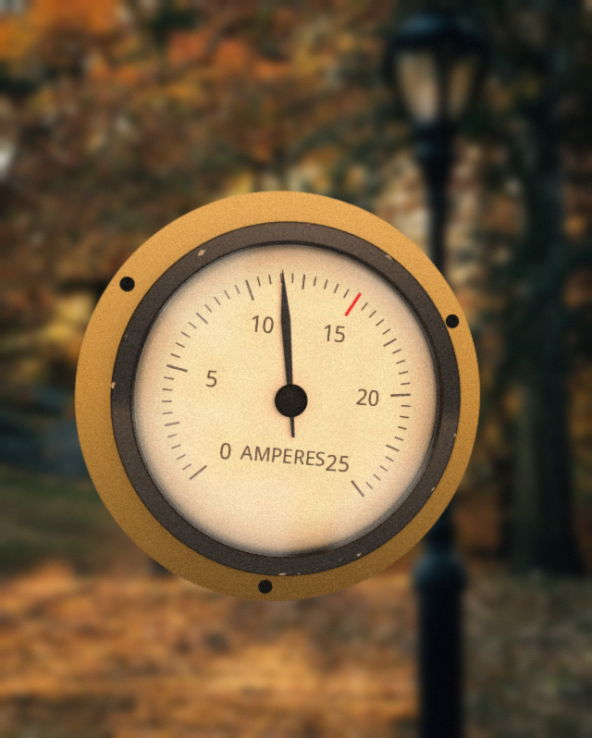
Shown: 11.5 A
